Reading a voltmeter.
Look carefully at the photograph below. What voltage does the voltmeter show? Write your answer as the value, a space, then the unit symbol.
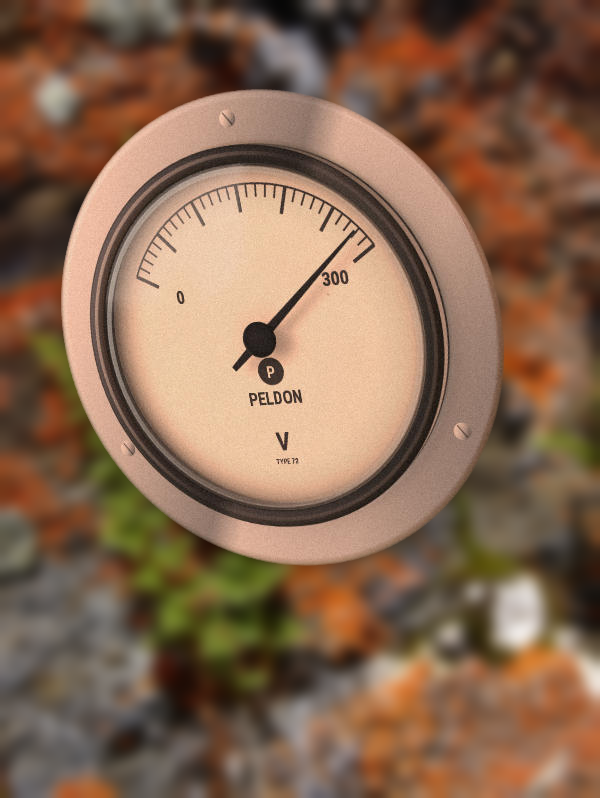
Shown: 280 V
